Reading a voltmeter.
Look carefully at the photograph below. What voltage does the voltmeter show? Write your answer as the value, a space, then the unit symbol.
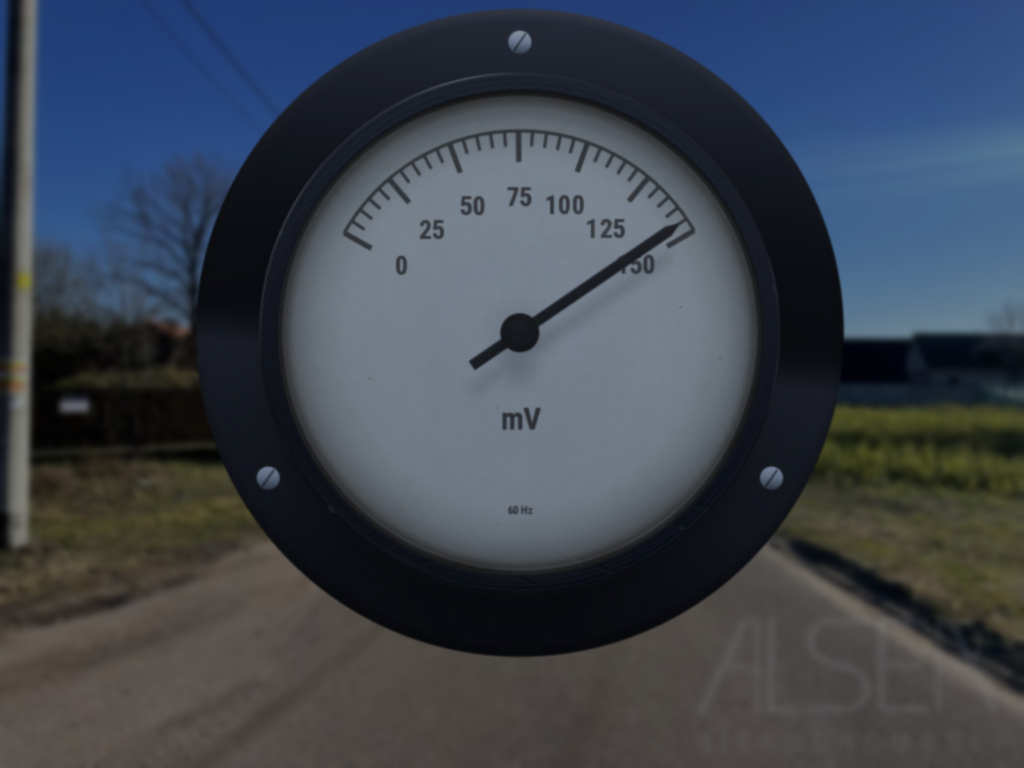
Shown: 145 mV
